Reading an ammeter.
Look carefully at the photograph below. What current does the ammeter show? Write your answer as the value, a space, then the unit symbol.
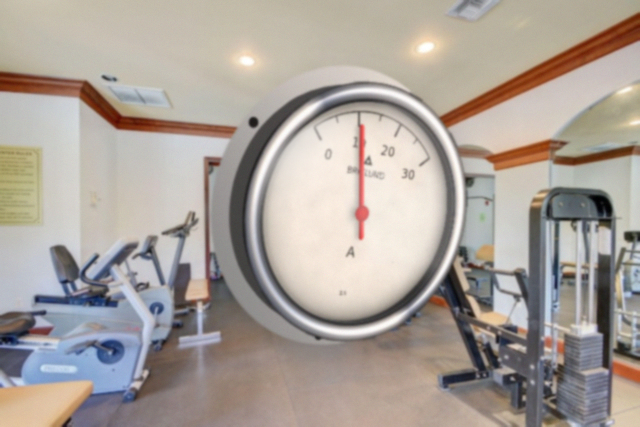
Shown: 10 A
